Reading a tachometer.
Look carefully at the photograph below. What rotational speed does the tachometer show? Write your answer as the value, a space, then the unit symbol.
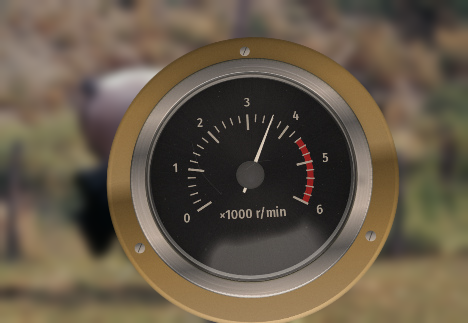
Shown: 3600 rpm
